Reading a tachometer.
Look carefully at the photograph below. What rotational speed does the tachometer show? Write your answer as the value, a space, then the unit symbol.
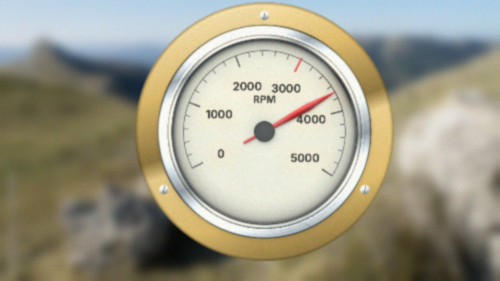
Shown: 3700 rpm
